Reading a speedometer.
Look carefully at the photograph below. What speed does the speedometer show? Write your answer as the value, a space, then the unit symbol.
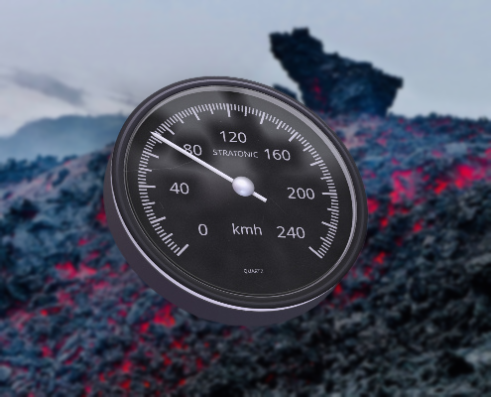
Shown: 70 km/h
